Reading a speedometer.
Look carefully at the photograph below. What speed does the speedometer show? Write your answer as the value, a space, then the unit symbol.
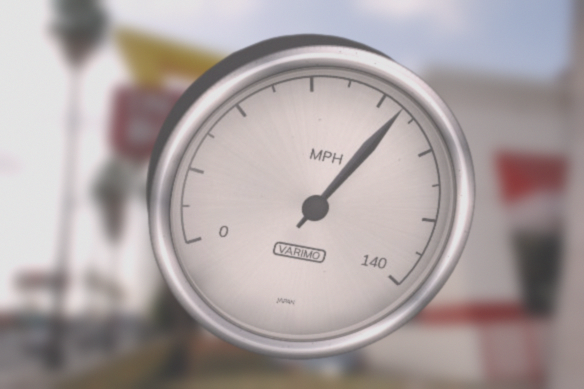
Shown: 85 mph
